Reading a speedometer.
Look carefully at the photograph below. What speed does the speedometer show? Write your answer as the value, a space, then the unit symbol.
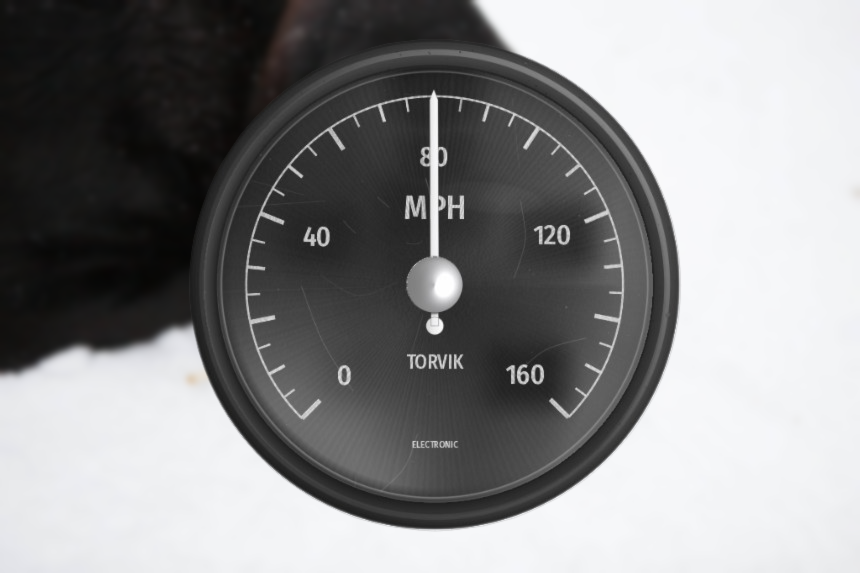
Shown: 80 mph
